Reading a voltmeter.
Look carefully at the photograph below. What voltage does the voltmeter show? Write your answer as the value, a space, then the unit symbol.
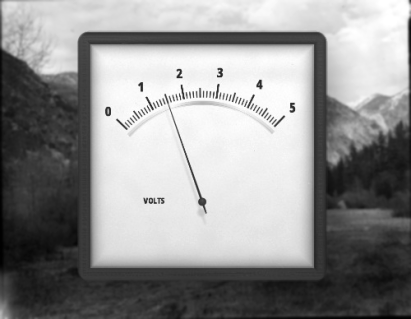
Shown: 1.5 V
